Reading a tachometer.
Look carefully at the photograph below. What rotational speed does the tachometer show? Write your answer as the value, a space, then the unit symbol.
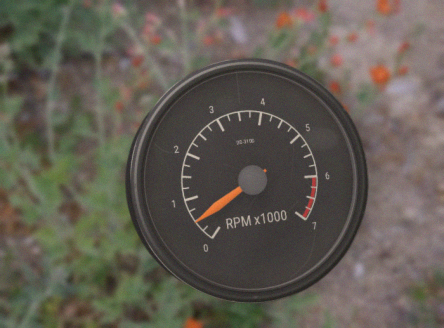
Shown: 500 rpm
